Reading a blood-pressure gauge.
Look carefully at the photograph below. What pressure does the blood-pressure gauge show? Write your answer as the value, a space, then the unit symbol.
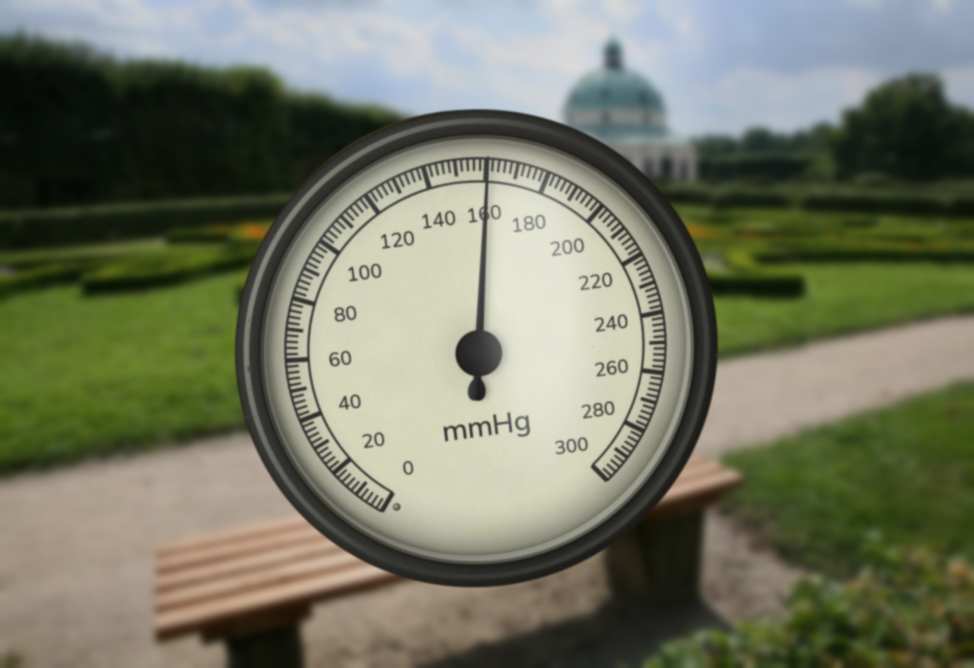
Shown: 160 mmHg
